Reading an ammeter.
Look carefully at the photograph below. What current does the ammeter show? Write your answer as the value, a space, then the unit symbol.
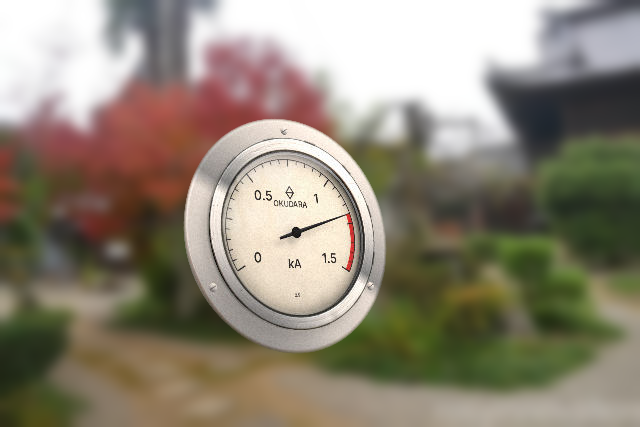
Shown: 1.2 kA
